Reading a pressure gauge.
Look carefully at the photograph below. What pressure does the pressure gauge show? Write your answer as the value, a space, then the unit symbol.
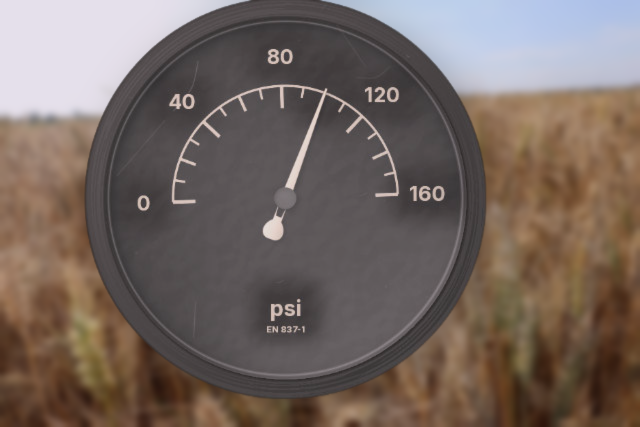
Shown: 100 psi
